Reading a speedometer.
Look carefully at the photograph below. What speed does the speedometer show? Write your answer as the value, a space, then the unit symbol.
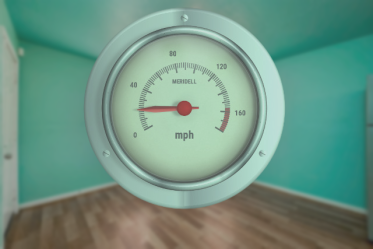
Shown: 20 mph
